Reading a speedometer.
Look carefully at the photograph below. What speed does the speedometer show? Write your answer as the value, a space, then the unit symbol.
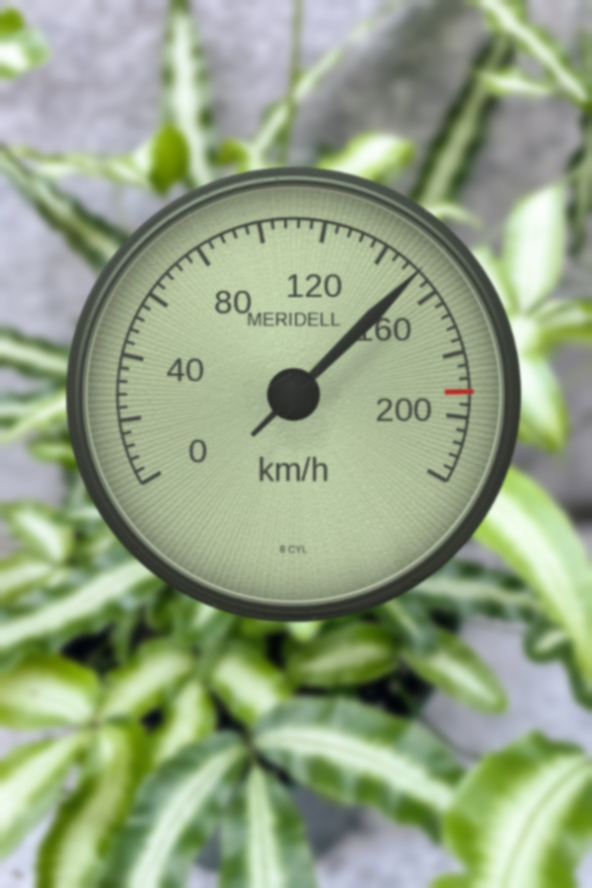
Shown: 152 km/h
